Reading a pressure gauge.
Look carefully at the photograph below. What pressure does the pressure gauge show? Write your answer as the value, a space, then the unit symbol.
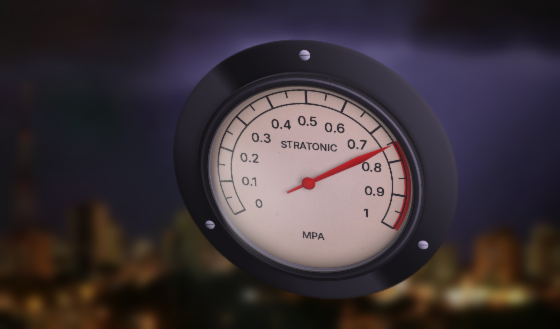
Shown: 0.75 MPa
